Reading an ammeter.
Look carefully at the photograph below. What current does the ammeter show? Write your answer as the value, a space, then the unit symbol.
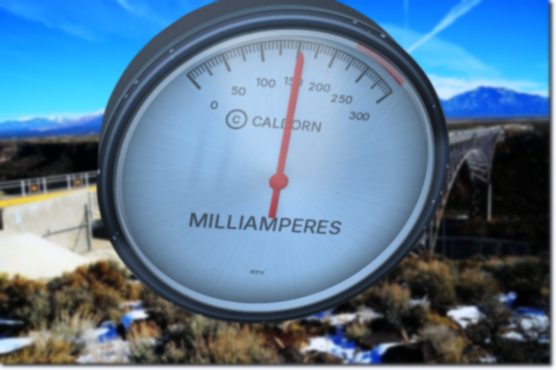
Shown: 150 mA
